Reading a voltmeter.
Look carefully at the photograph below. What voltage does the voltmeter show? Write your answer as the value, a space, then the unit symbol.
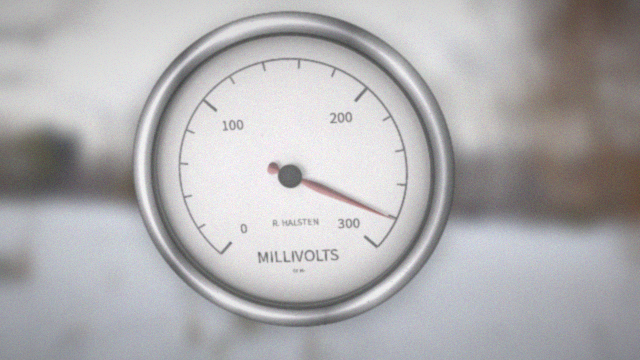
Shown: 280 mV
